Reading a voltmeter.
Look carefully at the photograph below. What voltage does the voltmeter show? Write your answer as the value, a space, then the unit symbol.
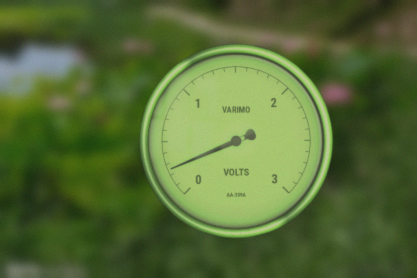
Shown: 0.25 V
